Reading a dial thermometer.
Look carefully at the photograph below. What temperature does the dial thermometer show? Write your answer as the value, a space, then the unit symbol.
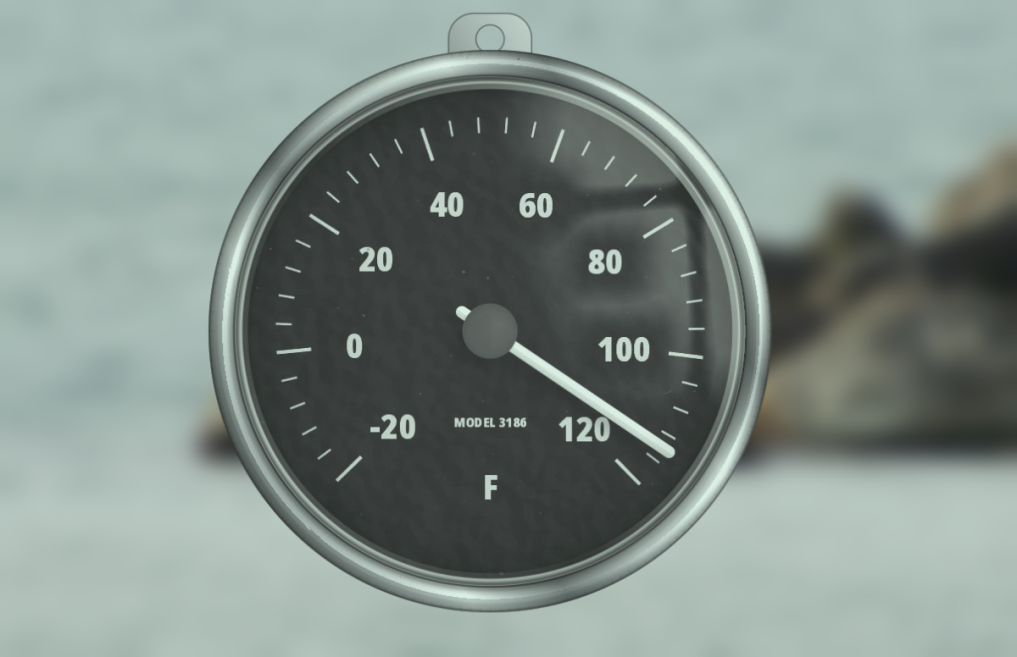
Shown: 114 °F
